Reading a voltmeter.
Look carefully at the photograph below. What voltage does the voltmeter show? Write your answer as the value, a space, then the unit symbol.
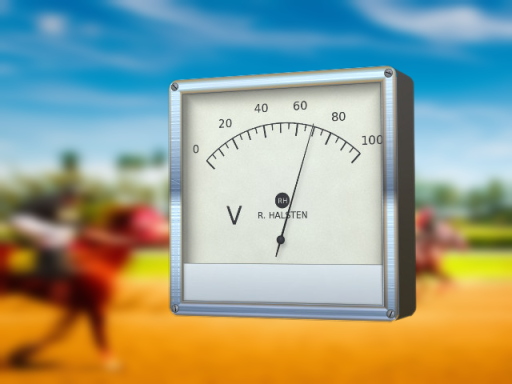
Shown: 70 V
